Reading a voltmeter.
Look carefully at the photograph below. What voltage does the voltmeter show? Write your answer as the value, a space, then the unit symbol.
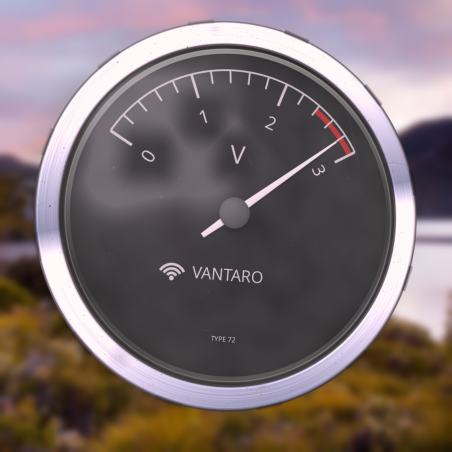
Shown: 2.8 V
